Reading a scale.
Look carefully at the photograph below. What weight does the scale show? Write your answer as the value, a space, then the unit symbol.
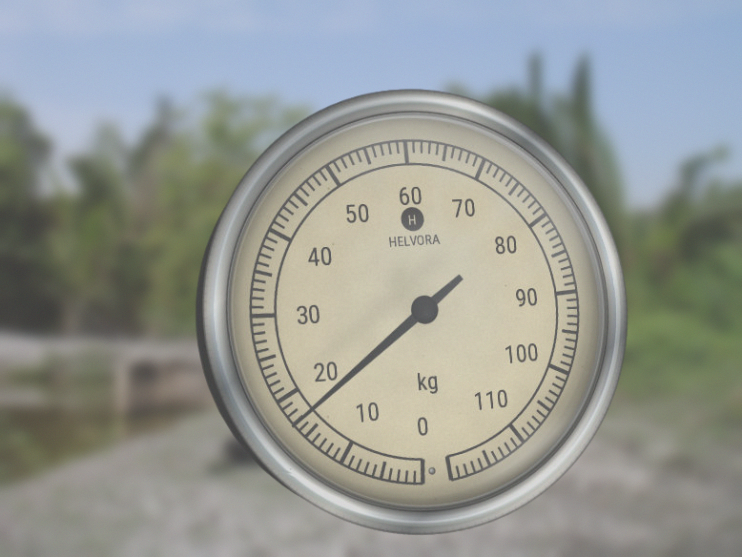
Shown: 17 kg
